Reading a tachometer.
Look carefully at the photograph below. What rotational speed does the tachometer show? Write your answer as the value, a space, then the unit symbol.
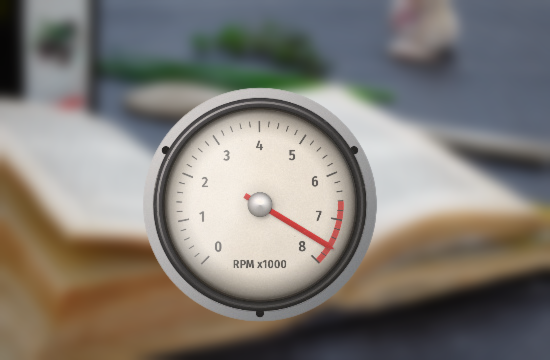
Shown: 7600 rpm
